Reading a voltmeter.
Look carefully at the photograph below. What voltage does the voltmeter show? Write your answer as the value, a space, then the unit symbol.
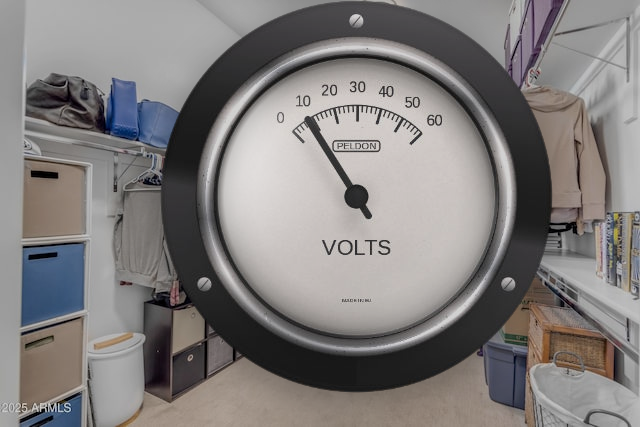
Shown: 8 V
